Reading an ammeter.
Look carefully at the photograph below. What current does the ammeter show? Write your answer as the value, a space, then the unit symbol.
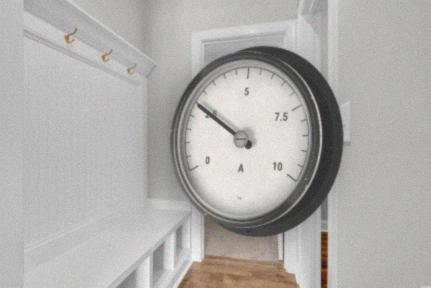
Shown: 2.5 A
